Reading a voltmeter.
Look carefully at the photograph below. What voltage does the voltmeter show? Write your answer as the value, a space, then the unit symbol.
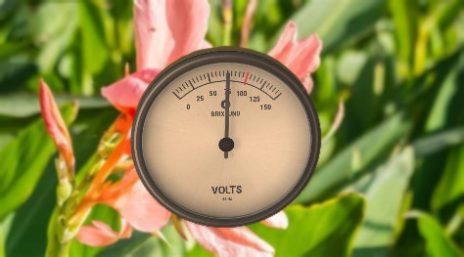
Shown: 75 V
